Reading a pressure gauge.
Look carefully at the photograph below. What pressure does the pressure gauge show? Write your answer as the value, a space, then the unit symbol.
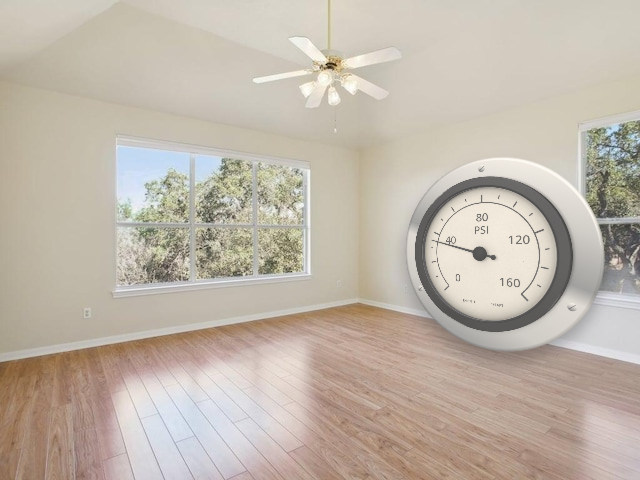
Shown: 35 psi
